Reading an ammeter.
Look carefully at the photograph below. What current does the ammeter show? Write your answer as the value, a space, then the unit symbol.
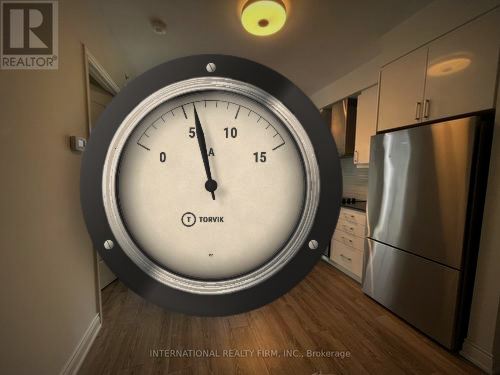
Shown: 6 A
